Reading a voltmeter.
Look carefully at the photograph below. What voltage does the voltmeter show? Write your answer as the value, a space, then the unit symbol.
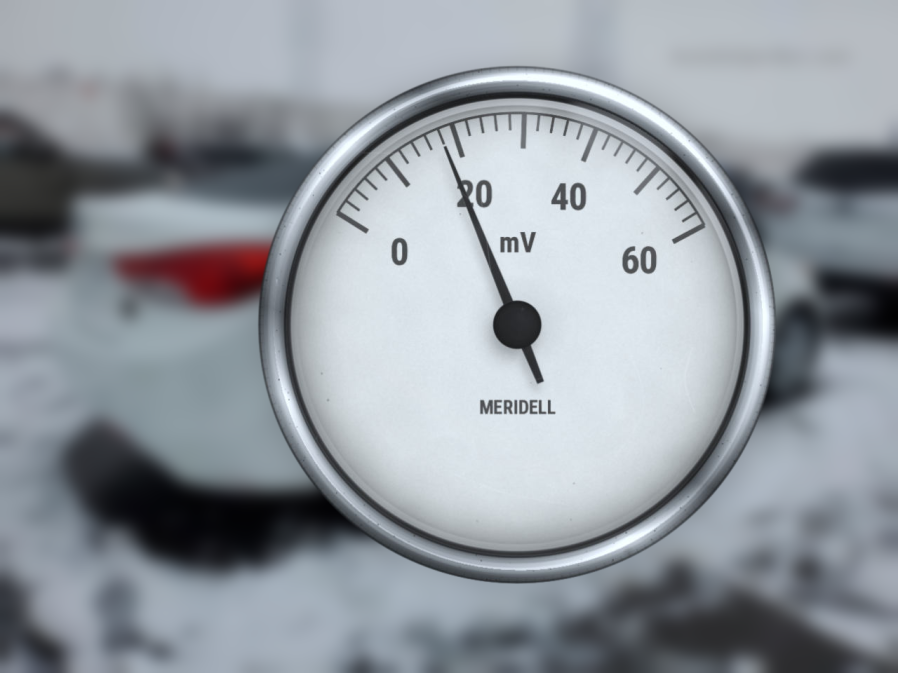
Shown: 18 mV
